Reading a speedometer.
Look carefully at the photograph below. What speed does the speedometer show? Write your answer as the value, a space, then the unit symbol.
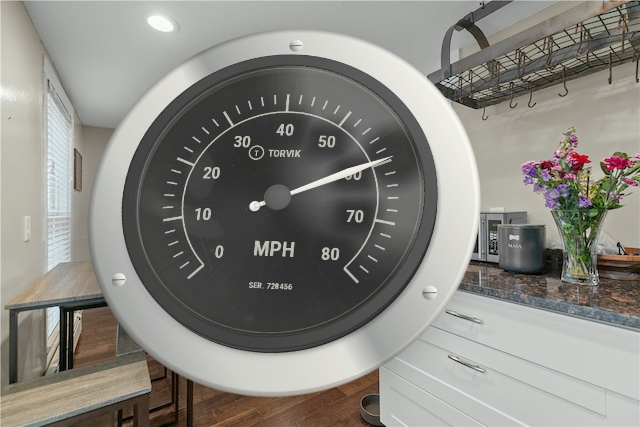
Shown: 60 mph
